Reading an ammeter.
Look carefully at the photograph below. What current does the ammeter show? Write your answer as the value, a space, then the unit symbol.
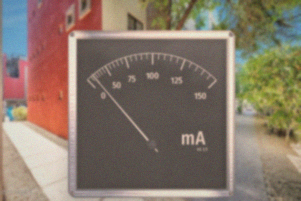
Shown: 25 mA
